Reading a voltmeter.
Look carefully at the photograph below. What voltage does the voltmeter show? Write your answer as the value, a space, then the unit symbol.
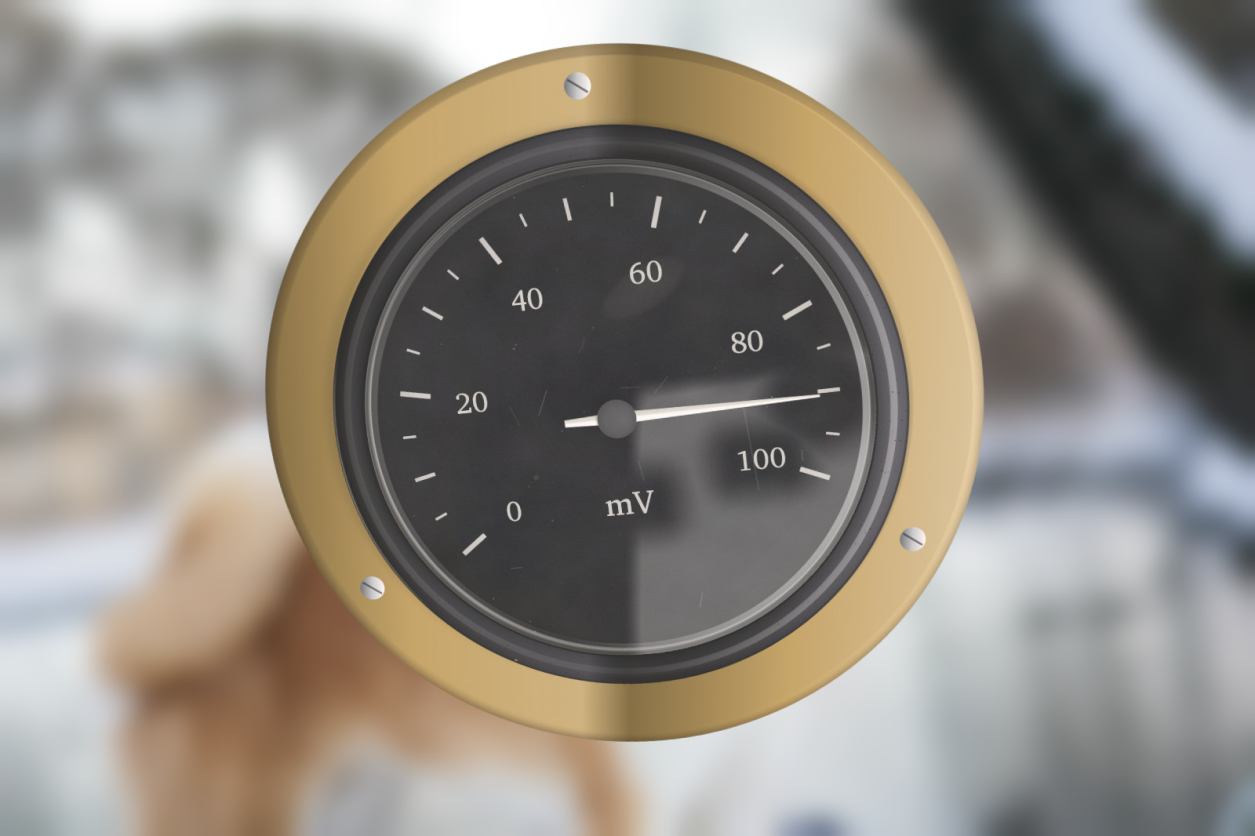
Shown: 90 mV
